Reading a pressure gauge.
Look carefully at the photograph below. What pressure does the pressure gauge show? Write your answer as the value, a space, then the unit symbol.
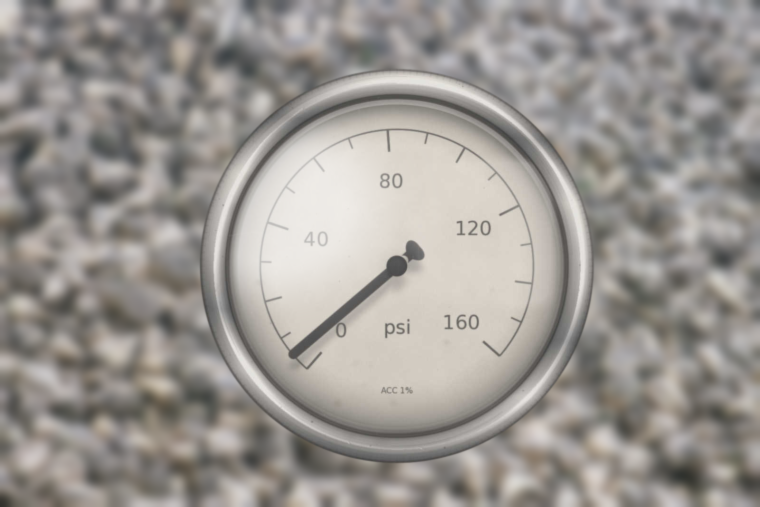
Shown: 5 psi
